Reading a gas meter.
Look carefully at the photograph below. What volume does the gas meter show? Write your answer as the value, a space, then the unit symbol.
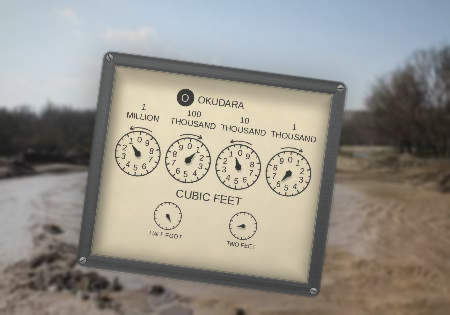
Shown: 110600 ft³
